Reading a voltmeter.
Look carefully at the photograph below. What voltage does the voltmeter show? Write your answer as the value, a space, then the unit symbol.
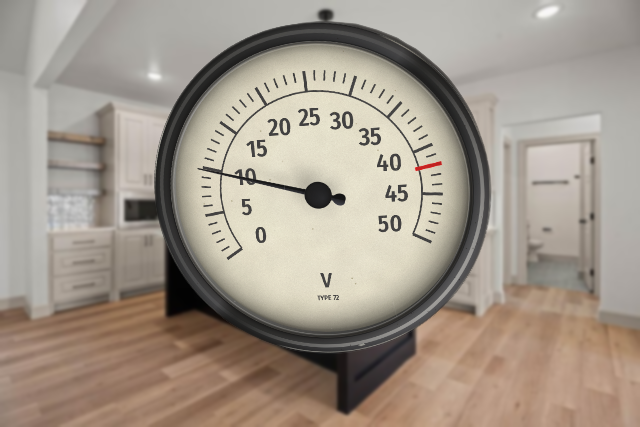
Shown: 10 V
